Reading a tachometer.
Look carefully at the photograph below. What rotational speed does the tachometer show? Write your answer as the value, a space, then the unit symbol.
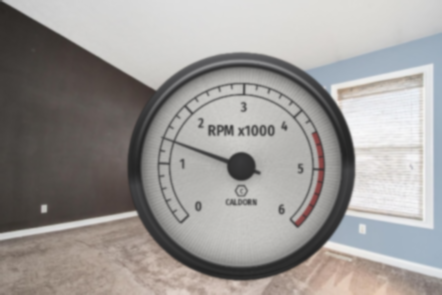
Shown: 1400 rpm
